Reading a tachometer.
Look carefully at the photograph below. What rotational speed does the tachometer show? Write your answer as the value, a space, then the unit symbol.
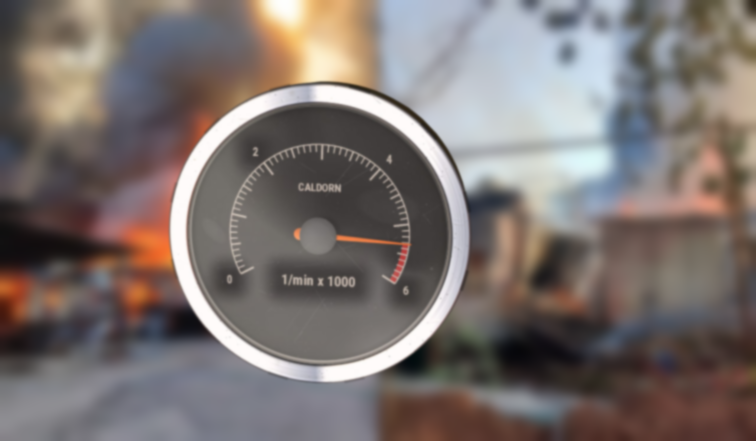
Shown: 5300 rpm
